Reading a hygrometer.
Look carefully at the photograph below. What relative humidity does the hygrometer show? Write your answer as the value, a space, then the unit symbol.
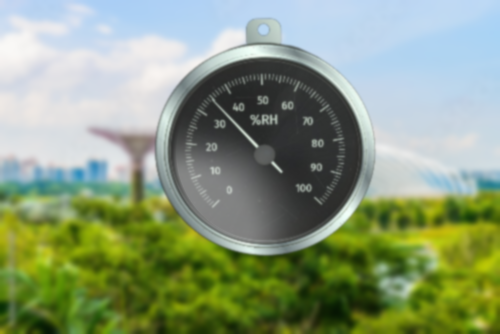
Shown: 35 %
